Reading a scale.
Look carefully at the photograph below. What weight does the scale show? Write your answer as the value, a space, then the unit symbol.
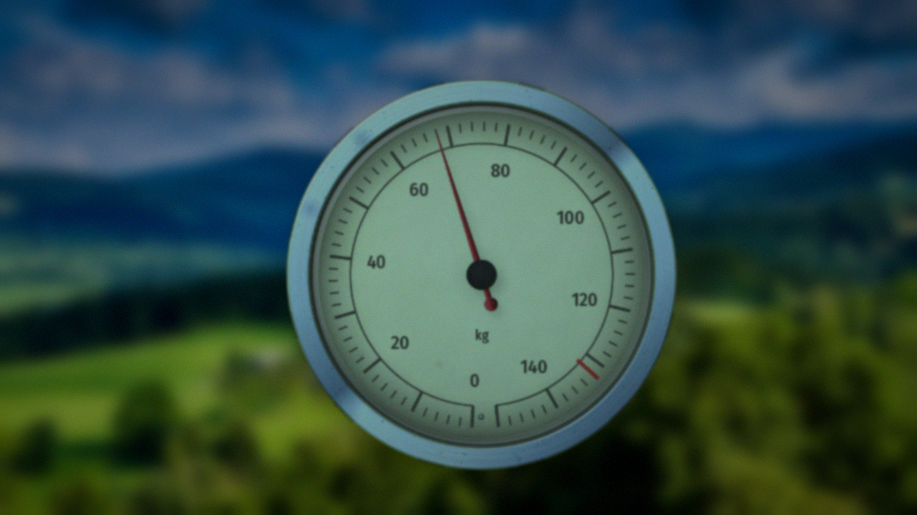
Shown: 68 kg
